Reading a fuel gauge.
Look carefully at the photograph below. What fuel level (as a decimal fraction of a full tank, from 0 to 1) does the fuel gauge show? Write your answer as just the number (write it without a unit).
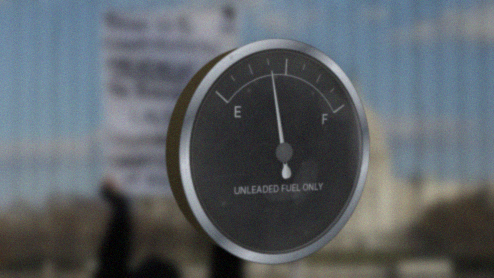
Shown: 0.375
